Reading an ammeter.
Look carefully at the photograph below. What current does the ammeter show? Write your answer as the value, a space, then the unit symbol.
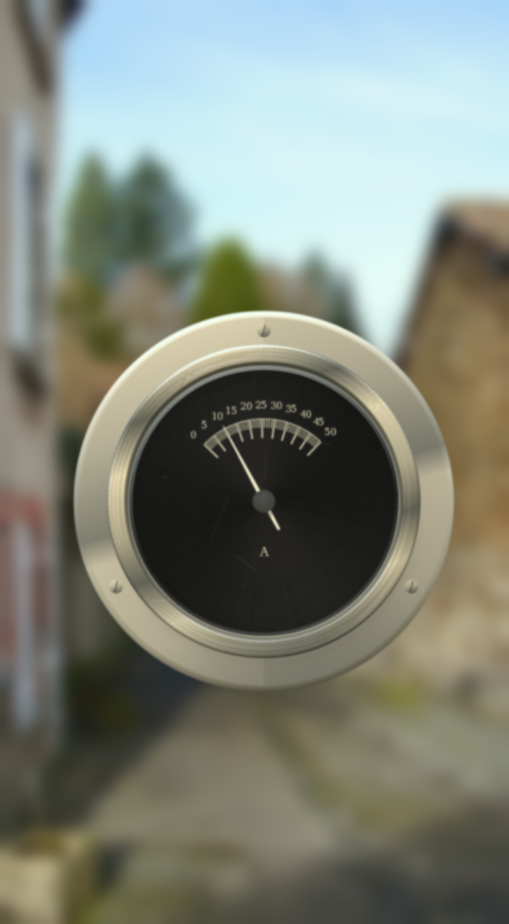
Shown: 10 A
